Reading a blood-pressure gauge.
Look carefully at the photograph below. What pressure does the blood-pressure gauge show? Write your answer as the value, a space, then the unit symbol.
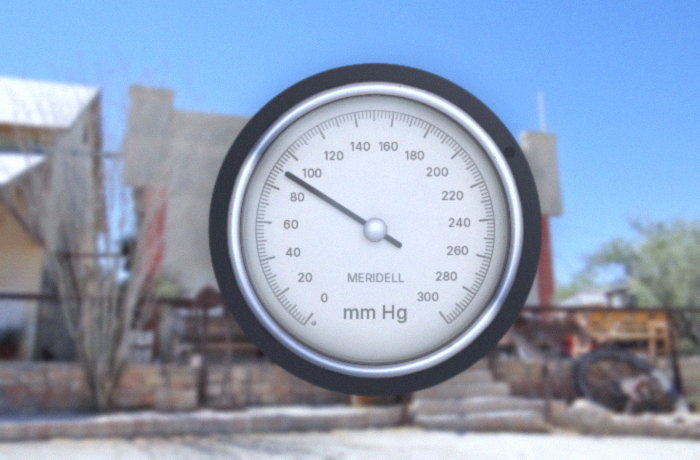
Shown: 90 mmHg
